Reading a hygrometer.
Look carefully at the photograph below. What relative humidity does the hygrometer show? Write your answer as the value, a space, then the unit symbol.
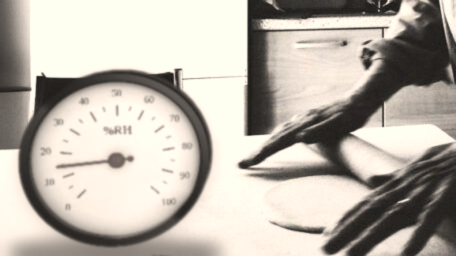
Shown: 15 %
